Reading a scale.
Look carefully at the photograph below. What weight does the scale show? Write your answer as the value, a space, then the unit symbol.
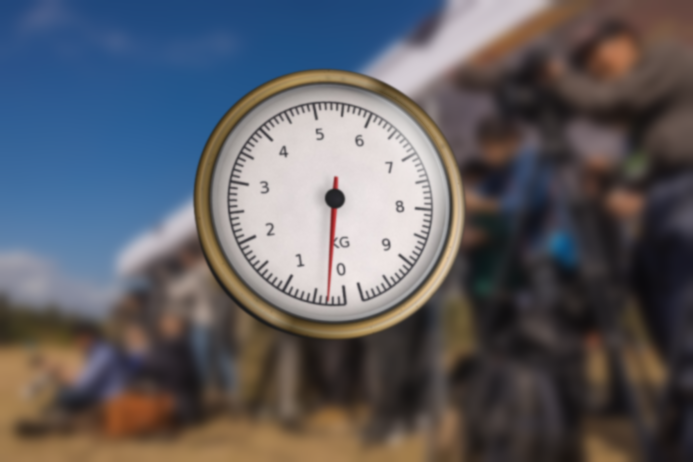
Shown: 0.3 kg
